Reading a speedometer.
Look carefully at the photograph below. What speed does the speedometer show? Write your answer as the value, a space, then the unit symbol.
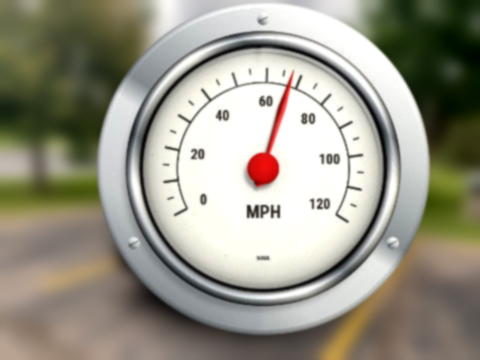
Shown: 67.5 mph
